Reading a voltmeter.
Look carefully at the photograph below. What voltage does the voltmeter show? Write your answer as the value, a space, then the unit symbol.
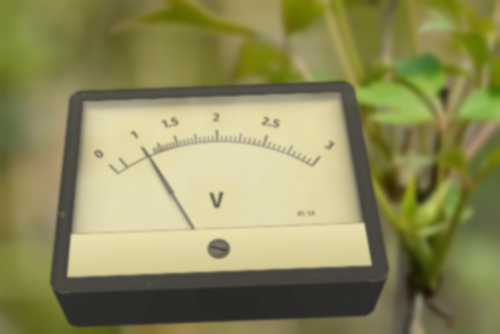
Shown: 1 V
